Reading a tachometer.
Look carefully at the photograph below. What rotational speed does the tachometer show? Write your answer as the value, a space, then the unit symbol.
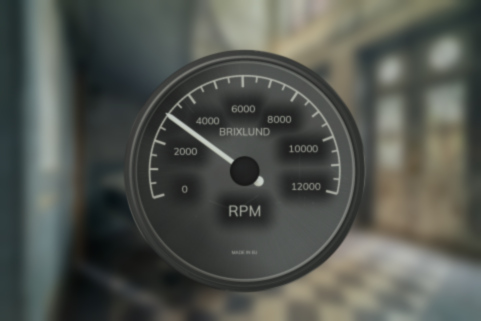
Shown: 3000 rpm
